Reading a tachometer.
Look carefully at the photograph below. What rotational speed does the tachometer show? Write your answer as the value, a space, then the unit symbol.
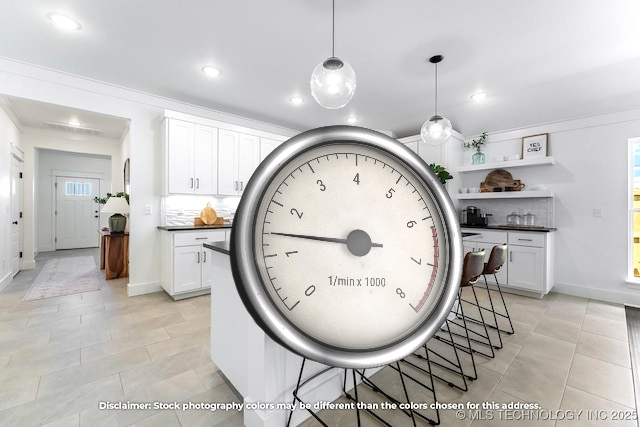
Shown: 1400 rpm
